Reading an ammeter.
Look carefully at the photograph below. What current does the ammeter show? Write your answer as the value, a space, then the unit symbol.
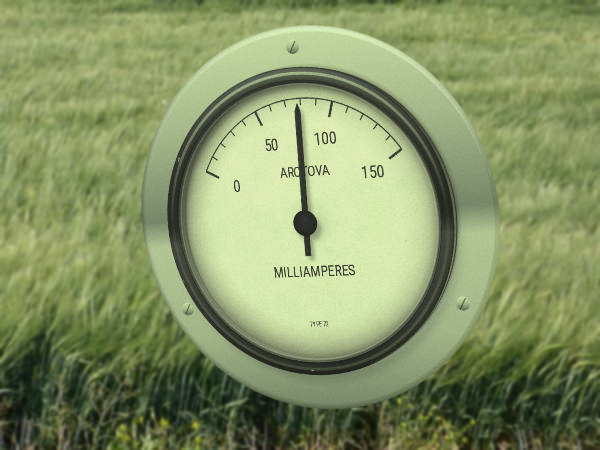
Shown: 80 mA
